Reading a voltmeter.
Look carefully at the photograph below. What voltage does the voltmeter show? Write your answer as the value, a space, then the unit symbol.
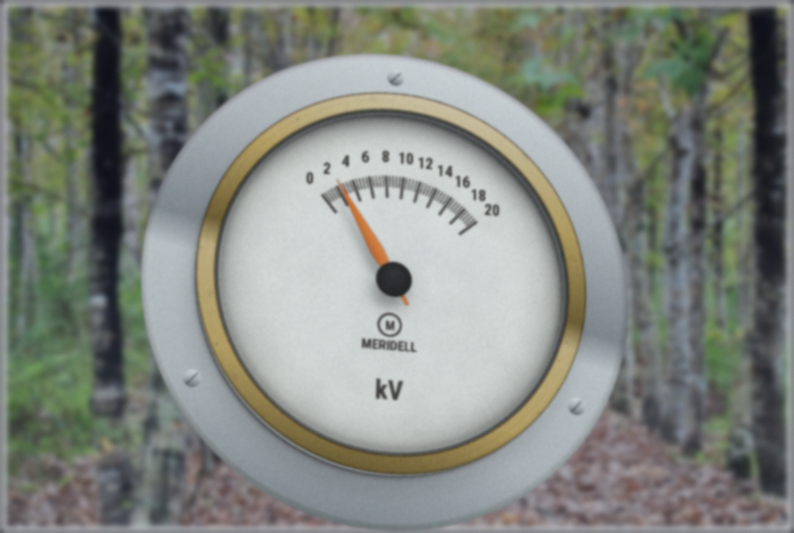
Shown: 2 kV
